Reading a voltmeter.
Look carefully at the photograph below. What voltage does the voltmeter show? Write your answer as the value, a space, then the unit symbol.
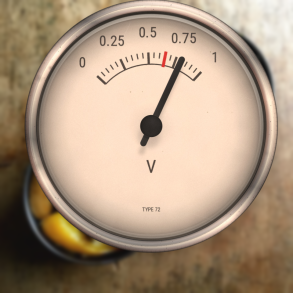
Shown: 0.8 V
